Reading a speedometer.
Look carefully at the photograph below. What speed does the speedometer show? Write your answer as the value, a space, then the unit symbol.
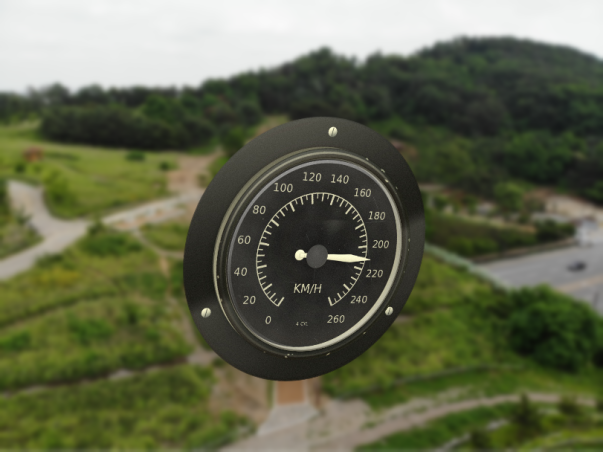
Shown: 210 km/h
